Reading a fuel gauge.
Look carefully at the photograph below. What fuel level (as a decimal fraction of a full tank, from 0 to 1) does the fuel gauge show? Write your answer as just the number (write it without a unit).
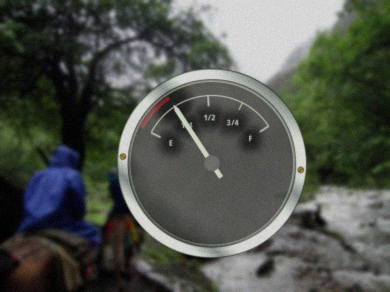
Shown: 0.25
